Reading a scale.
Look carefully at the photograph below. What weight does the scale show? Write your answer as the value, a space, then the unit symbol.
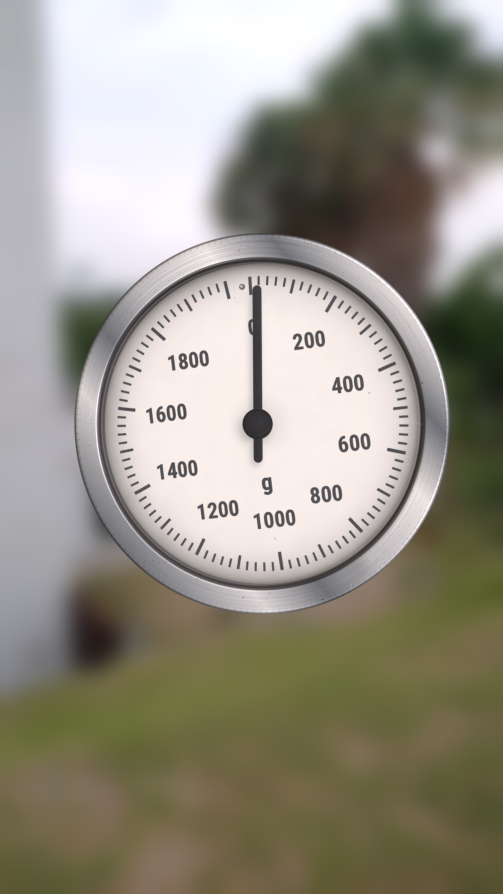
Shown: 20 g
